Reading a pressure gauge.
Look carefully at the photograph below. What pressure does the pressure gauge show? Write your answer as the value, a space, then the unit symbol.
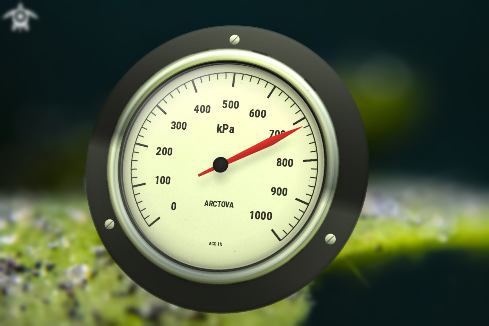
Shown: 720 kPa
